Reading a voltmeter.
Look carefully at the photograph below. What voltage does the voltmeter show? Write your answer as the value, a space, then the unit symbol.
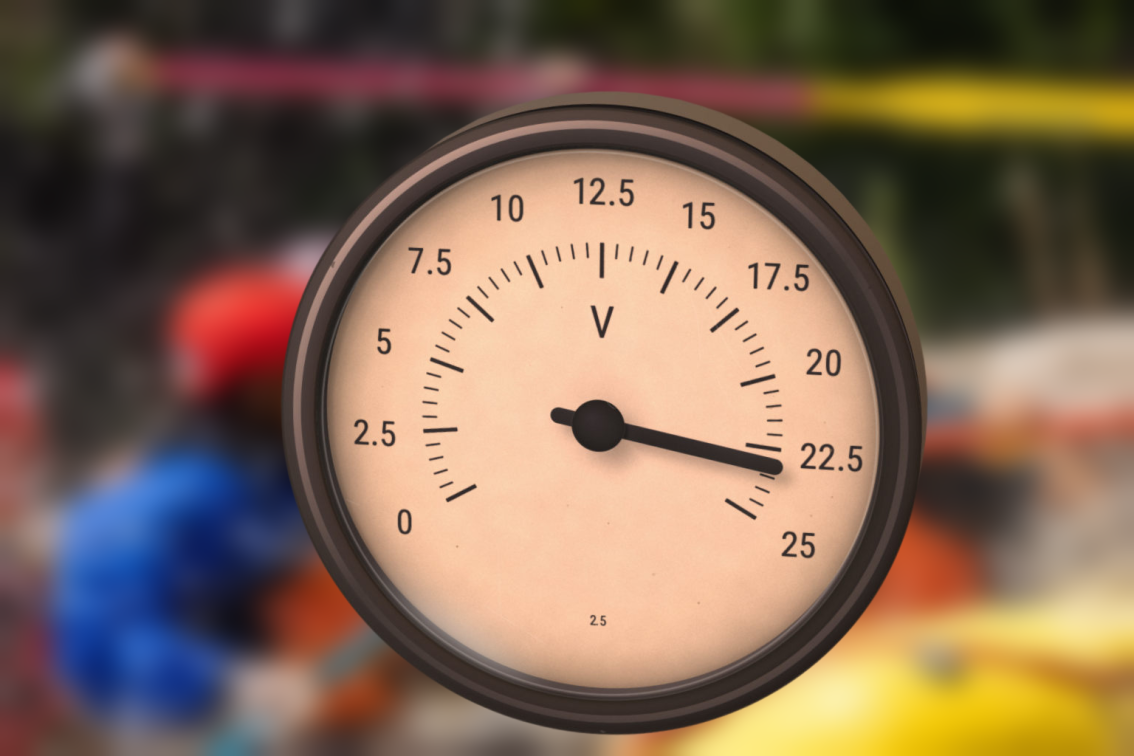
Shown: 23 V
